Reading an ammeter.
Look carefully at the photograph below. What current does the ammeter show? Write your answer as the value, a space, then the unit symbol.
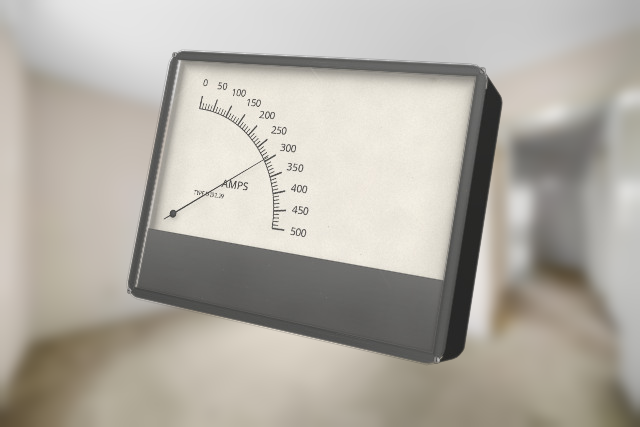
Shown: 300 A
